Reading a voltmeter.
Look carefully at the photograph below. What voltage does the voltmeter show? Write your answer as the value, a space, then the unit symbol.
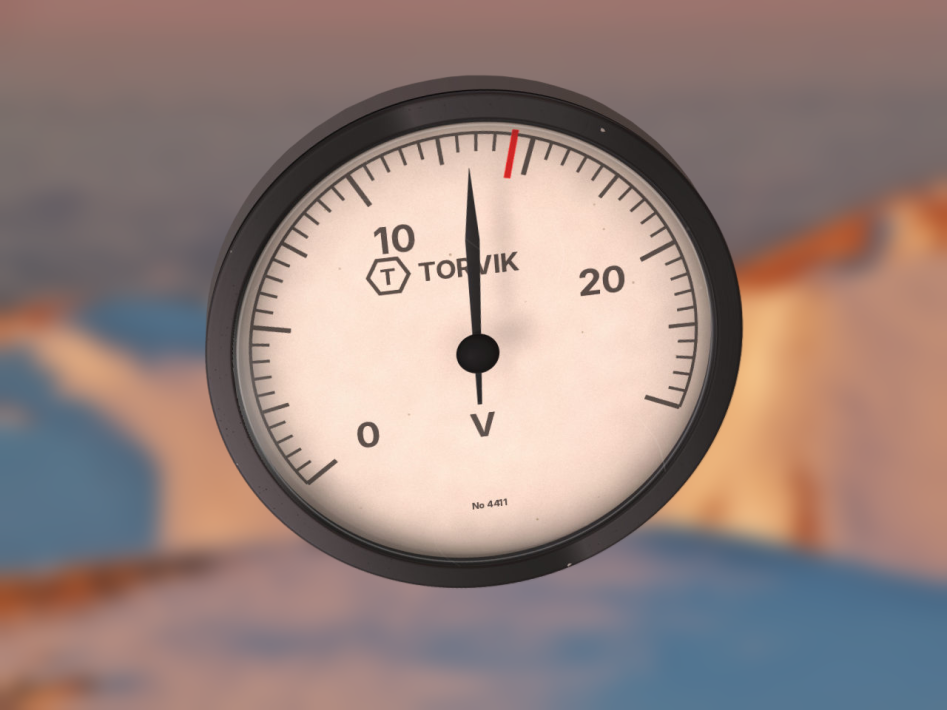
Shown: 13.25 V
